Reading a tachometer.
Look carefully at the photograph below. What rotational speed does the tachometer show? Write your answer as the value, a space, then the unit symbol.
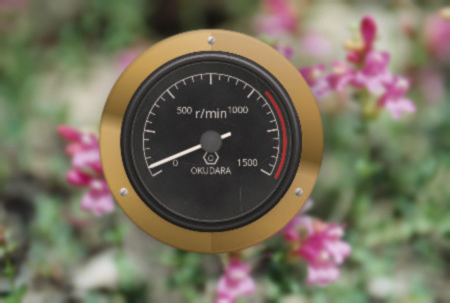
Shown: 50 rpm
